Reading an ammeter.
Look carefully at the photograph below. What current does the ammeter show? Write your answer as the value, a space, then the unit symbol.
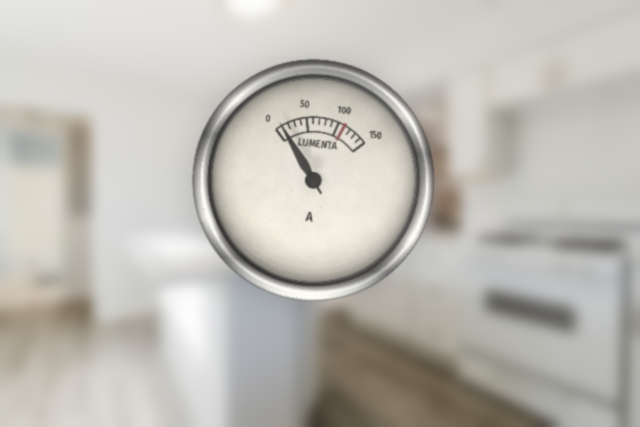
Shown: 10 A
